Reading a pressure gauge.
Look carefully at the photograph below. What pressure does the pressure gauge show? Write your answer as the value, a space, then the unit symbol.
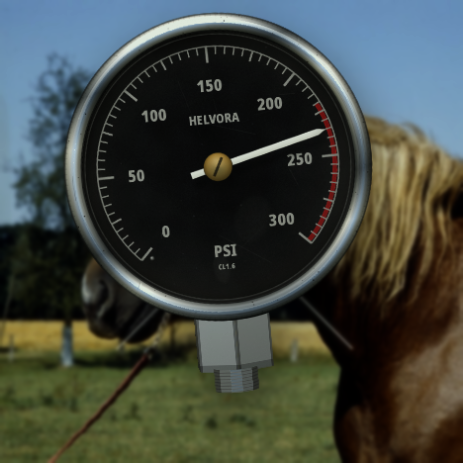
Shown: 235 psi
